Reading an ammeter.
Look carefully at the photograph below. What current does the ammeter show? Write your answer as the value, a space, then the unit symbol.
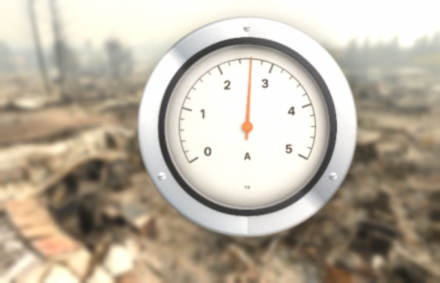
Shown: 2.6 A
